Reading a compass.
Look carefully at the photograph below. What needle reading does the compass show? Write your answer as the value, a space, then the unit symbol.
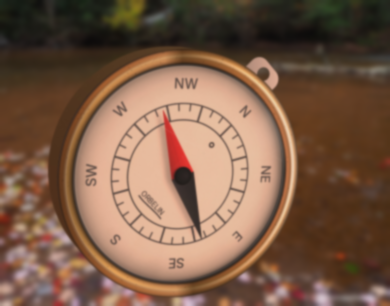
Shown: 295 °
